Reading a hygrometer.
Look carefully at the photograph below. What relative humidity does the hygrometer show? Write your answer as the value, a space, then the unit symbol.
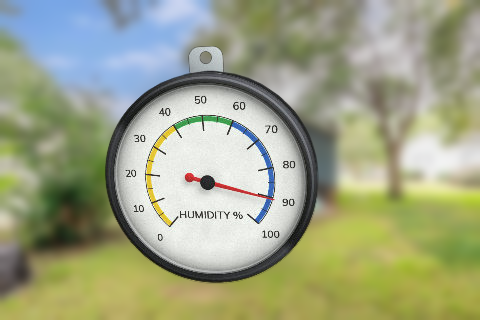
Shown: 90 %
